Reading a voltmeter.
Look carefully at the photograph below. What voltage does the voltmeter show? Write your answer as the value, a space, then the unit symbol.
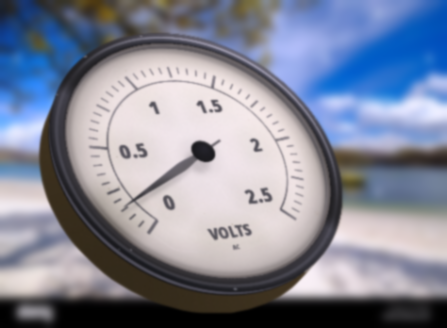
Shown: 0.15 V
